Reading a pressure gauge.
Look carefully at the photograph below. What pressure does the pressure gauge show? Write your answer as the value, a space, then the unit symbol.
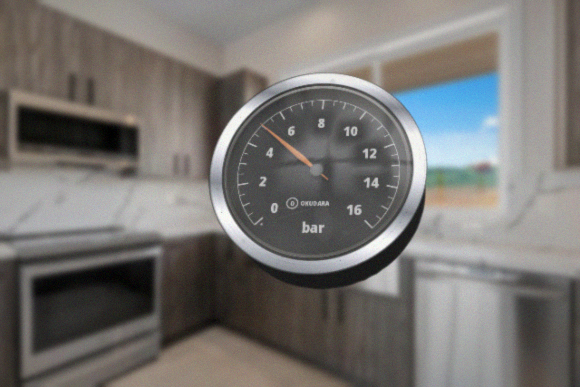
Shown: 5 bar
